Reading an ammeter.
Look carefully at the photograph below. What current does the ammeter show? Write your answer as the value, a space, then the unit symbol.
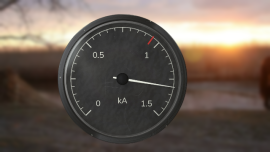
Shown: 1.3 kA
